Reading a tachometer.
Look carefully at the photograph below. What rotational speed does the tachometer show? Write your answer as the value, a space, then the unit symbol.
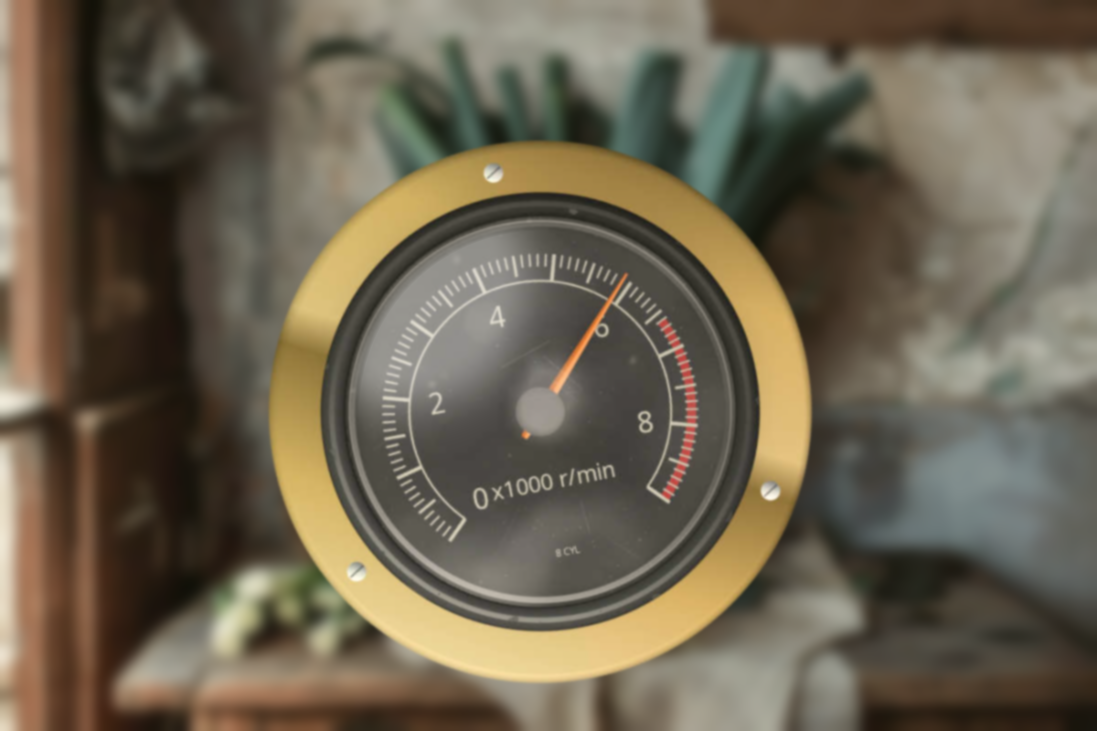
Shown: 5900 rpm
